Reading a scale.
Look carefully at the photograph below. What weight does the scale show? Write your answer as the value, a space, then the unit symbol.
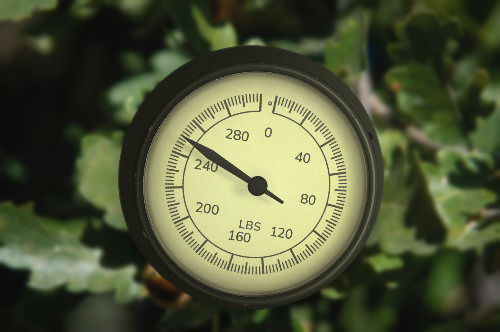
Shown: 250 lb
